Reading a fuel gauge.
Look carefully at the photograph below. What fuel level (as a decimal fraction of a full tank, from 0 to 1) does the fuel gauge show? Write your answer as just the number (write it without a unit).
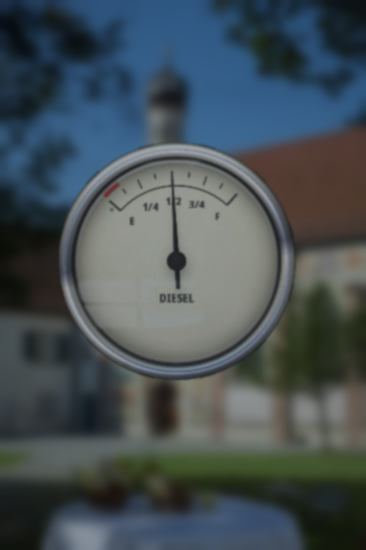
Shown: 0.5
